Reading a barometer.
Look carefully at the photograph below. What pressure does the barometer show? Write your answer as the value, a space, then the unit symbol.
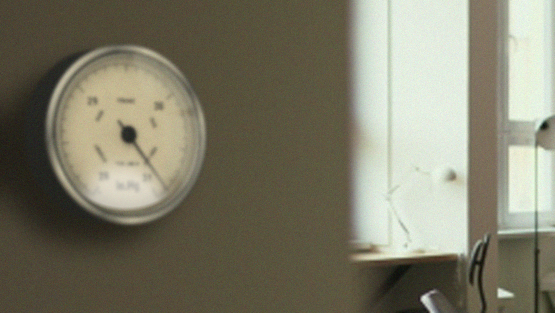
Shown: 30.9 inHg
